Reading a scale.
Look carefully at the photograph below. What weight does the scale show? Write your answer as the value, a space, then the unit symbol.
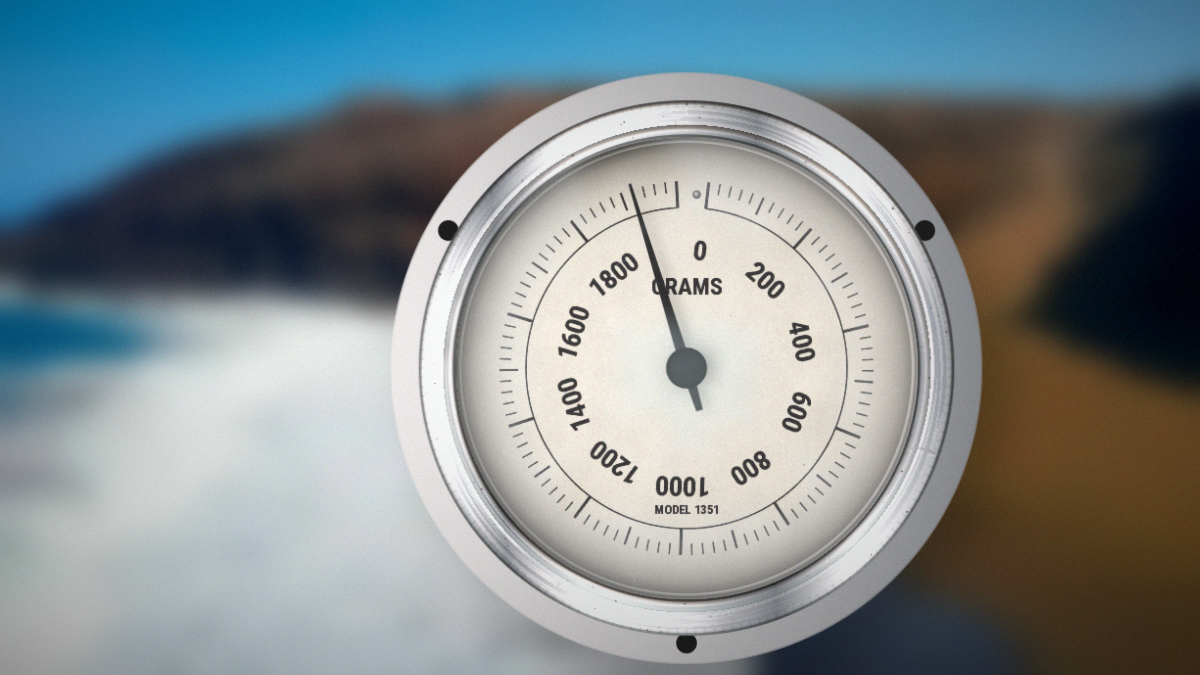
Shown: 1920 g
